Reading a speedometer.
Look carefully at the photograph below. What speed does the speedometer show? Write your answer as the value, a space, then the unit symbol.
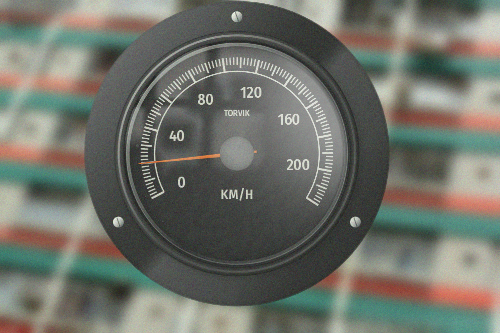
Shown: 20 km/h
